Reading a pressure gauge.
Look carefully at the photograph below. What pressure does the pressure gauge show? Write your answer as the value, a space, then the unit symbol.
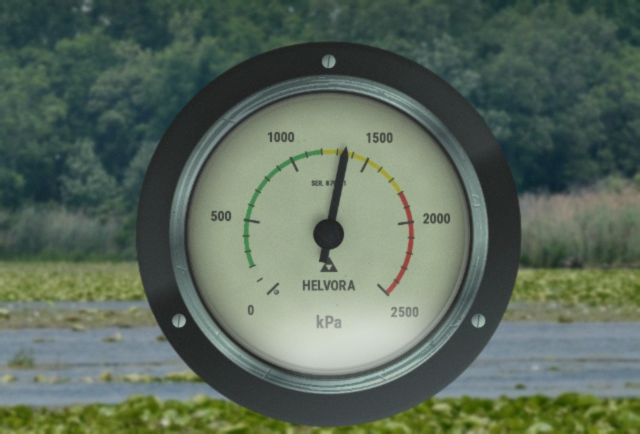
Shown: 1350 kPa
